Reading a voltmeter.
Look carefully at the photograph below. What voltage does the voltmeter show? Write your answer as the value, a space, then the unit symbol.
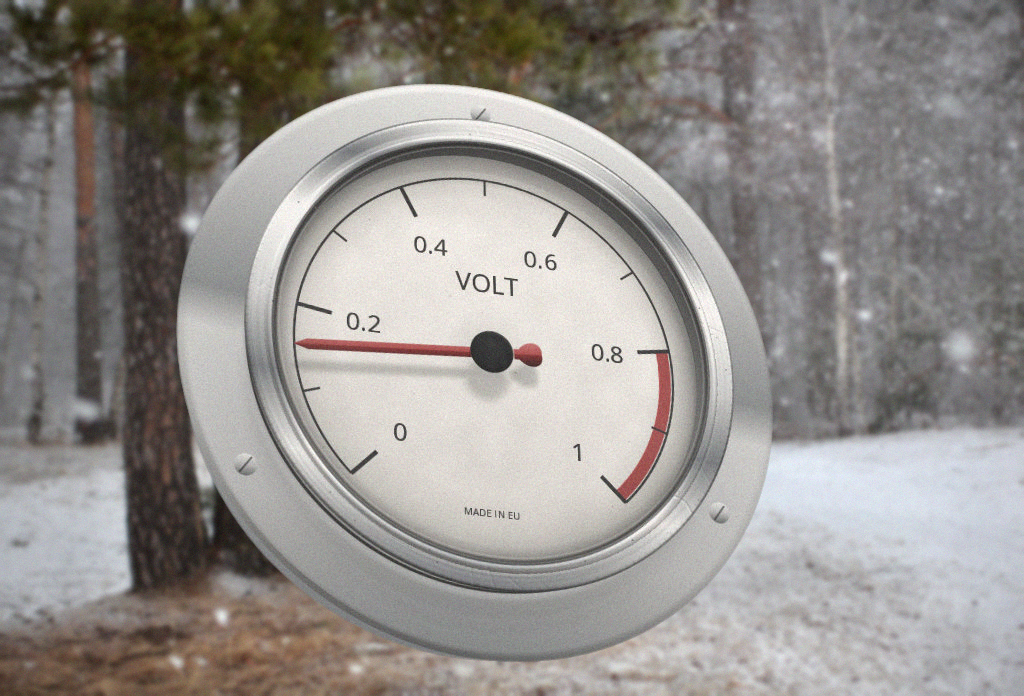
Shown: 0.15 V
